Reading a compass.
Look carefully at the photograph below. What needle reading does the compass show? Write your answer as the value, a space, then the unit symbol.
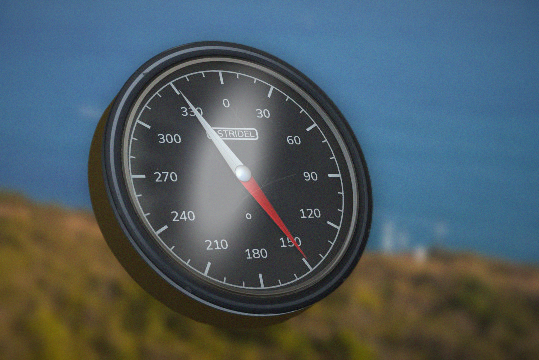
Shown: 150 °
